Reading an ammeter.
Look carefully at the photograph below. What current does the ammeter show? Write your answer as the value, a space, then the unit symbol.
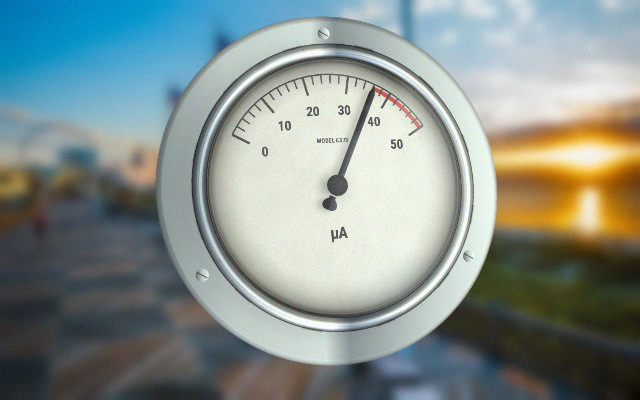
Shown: 36 µA
